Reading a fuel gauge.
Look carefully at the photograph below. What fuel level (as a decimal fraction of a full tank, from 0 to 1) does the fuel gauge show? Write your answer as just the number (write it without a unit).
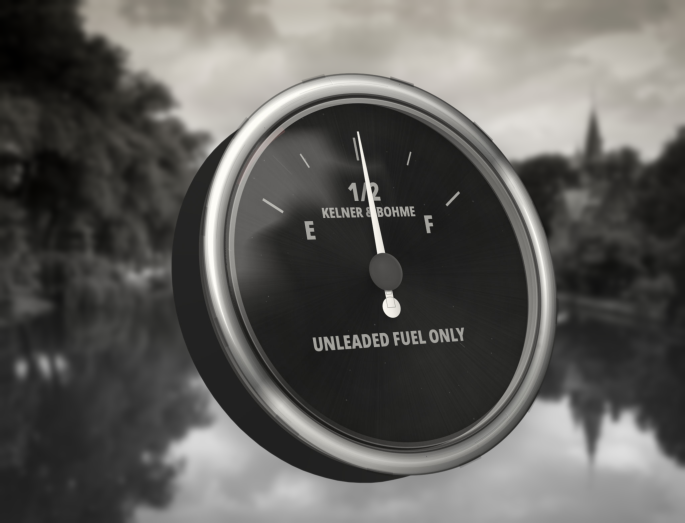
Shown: 0.5
